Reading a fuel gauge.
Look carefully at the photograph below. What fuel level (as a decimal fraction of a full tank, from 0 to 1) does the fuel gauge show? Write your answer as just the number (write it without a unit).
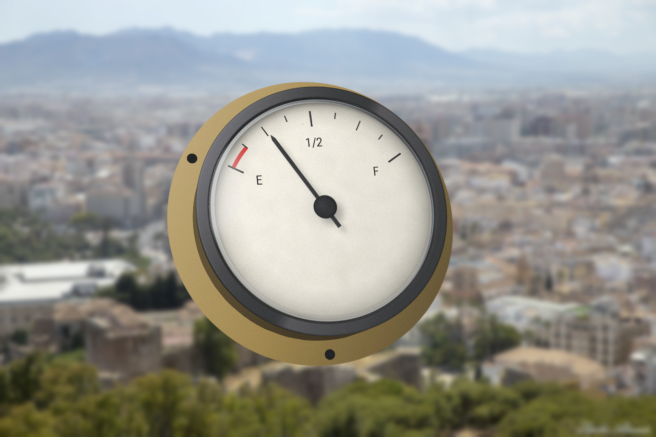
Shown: 0.25
